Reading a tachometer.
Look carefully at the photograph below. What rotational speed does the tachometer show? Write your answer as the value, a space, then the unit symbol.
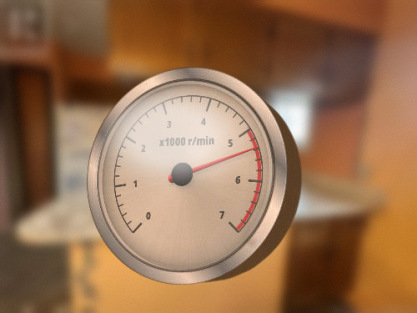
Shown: 5400 rpm
